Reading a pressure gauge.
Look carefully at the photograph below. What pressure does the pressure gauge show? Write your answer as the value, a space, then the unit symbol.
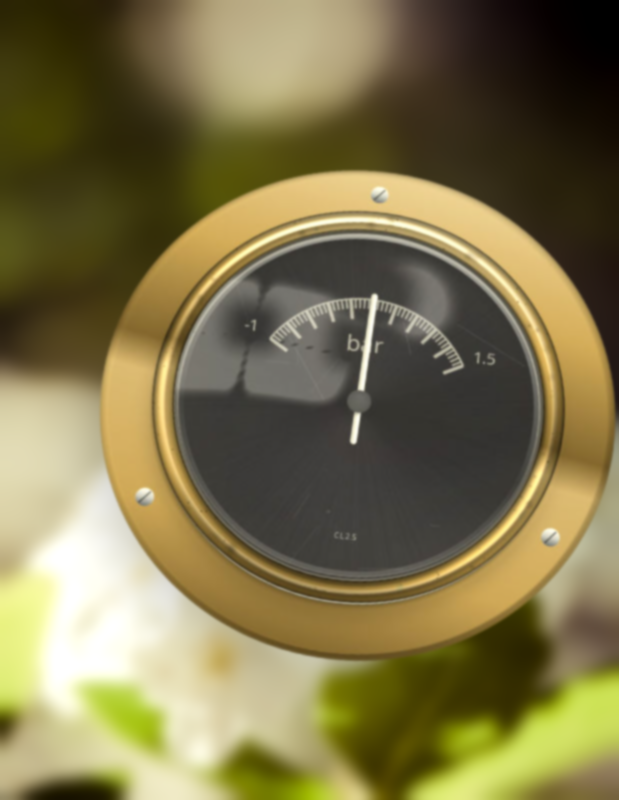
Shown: 0.25 bar
